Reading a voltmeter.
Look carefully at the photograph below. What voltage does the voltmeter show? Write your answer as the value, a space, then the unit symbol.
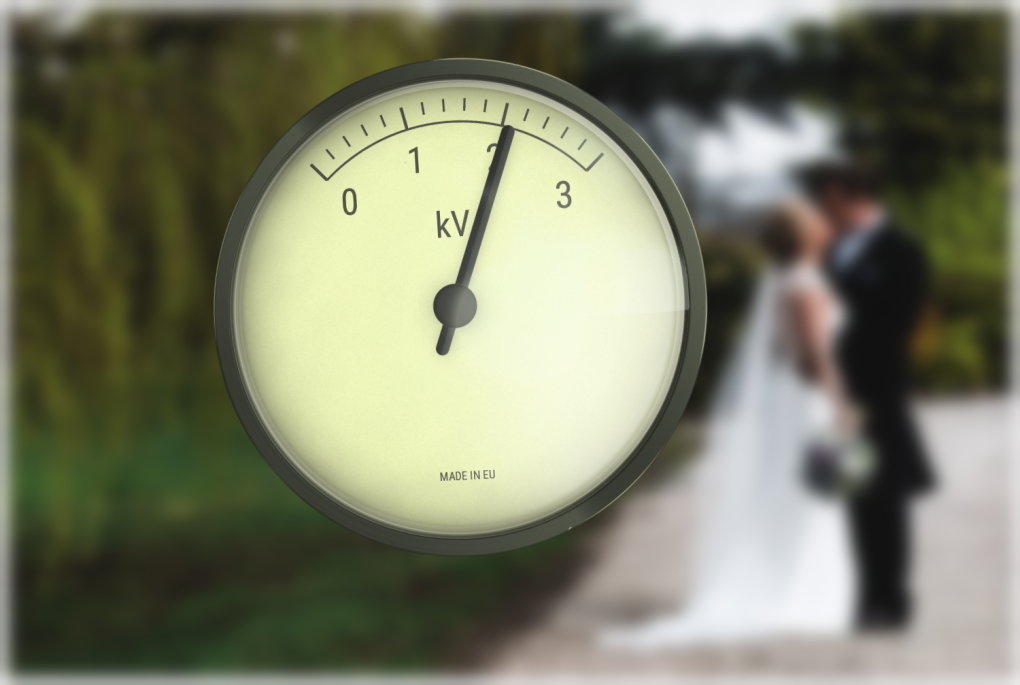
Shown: 2.1 kV
